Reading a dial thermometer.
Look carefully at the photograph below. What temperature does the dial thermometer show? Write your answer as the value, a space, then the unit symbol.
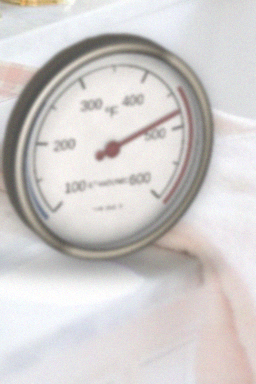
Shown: 475 °F
